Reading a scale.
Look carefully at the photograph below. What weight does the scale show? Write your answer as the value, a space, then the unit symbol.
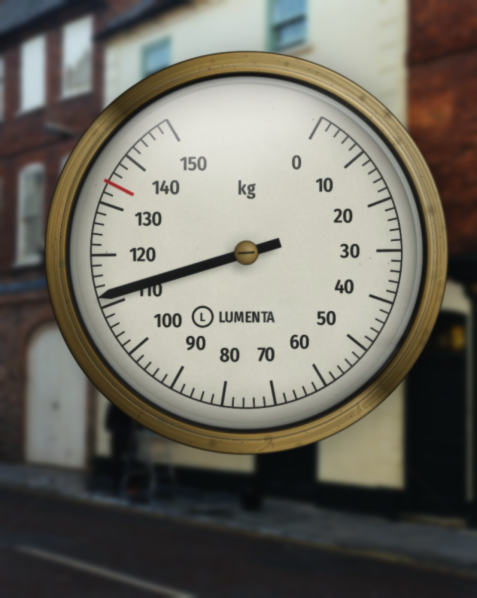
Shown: 112 kg
